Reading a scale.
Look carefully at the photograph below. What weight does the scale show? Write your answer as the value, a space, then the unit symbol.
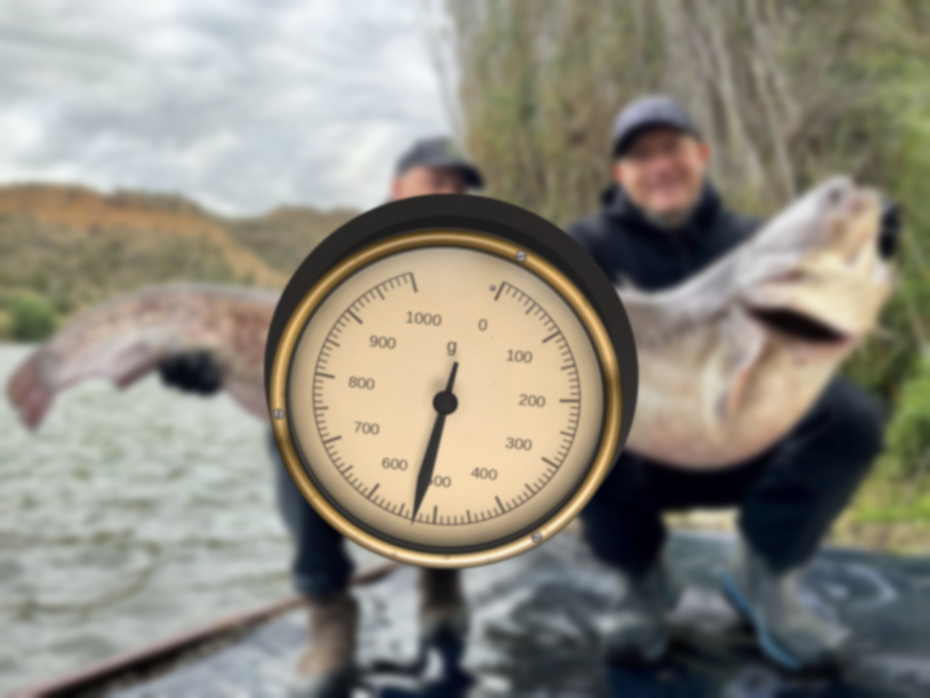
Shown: 530 g
